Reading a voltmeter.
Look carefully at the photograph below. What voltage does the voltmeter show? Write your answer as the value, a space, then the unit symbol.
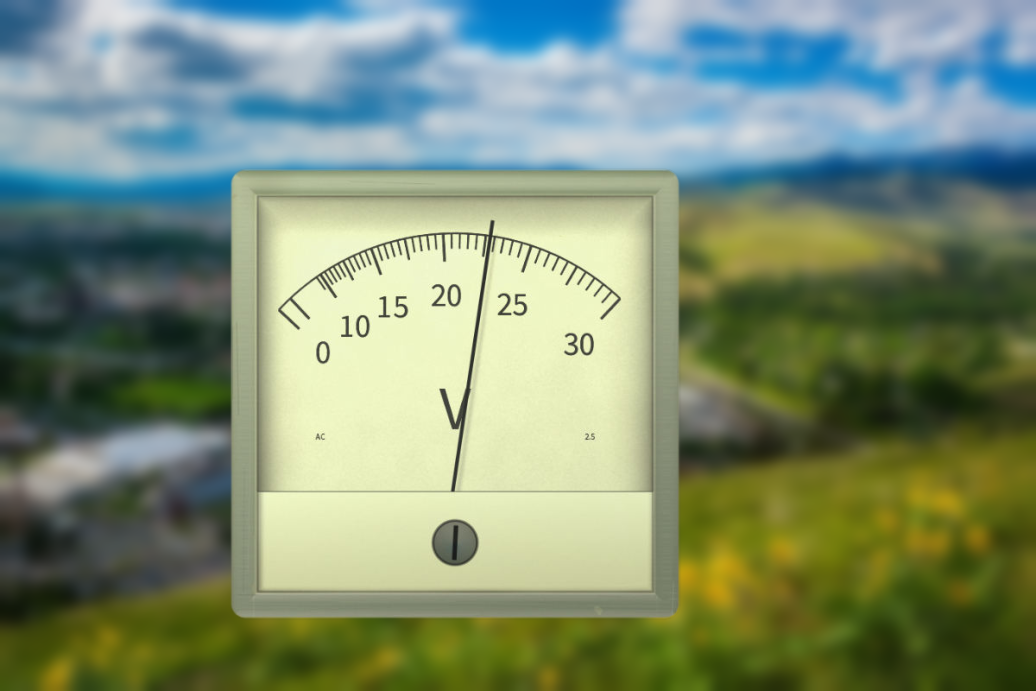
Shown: 22.75 V
